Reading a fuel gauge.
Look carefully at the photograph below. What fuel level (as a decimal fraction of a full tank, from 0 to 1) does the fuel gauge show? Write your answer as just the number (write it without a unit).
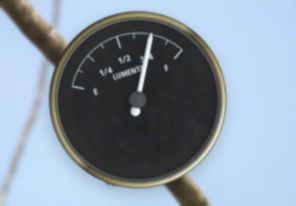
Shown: 0.75
